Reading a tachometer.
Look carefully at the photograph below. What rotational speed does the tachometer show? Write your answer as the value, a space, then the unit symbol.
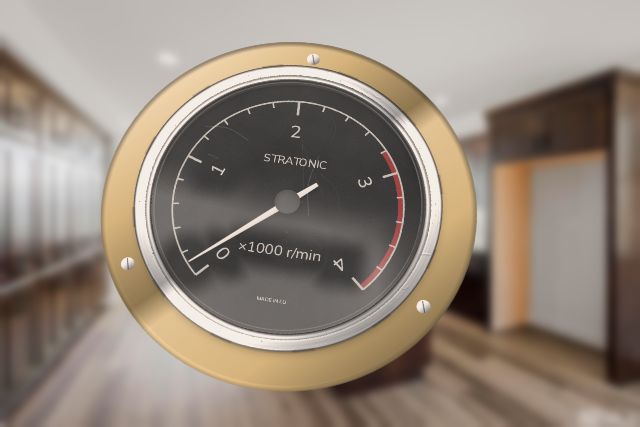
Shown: 100 rpm
